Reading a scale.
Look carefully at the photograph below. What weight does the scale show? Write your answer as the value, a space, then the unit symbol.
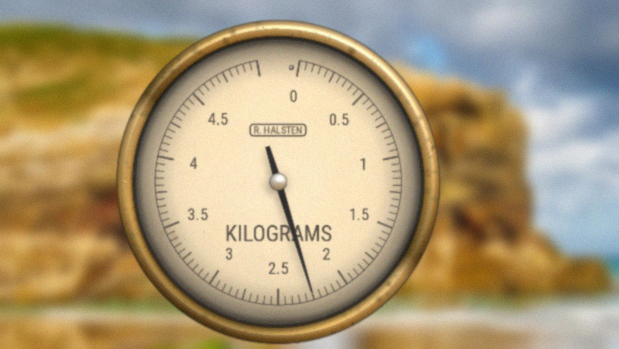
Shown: 2.25 kg
